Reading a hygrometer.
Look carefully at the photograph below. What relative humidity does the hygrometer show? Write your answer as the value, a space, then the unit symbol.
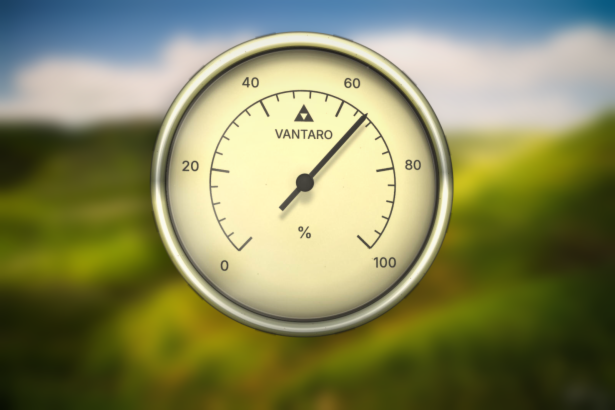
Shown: 66 %
